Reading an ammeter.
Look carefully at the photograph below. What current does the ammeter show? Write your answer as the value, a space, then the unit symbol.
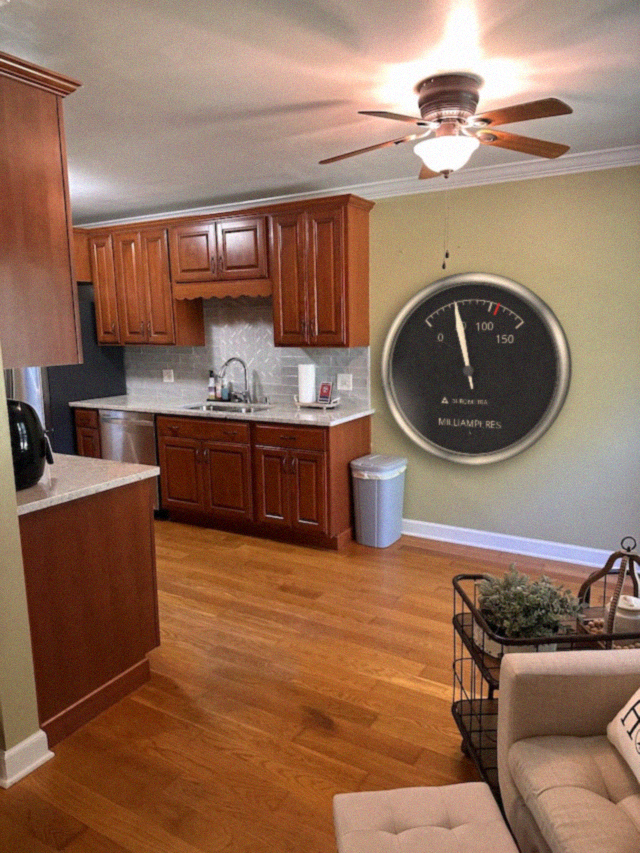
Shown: 50 mA
